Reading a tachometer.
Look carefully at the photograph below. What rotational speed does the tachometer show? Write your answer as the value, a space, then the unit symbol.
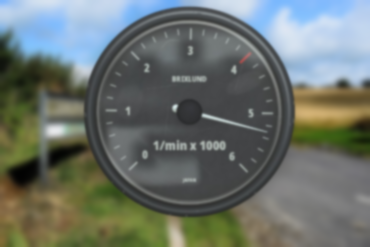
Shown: 5300 rpm
